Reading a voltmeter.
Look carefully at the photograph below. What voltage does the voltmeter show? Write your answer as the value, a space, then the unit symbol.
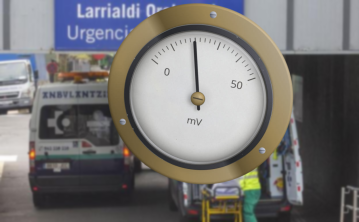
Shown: 20 mV
